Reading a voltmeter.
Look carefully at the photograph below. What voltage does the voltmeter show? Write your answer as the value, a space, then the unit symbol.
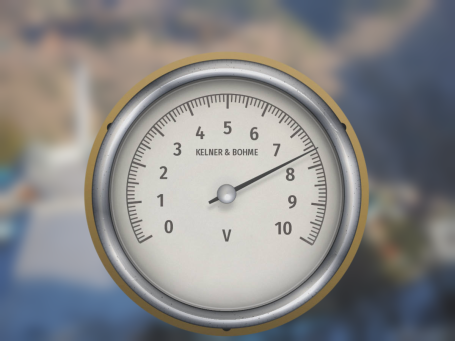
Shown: 7.6 V
